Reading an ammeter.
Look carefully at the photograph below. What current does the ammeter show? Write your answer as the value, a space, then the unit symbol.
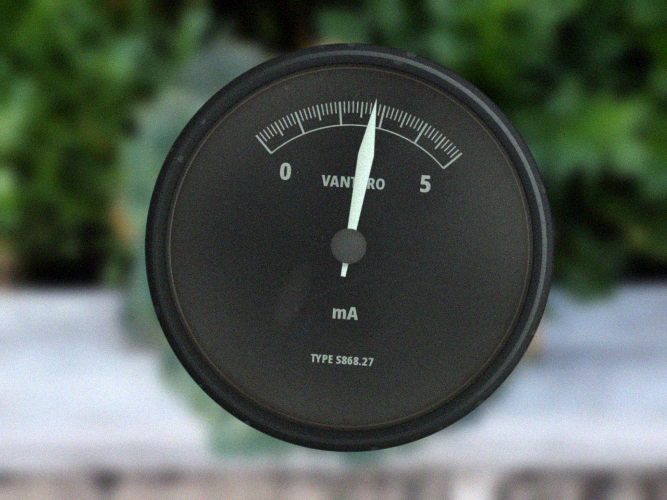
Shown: 2.8 mA
